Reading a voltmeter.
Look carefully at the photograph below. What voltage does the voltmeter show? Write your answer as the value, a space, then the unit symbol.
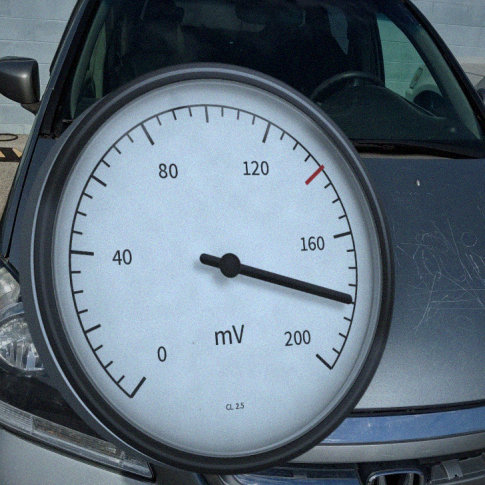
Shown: 180 mV
